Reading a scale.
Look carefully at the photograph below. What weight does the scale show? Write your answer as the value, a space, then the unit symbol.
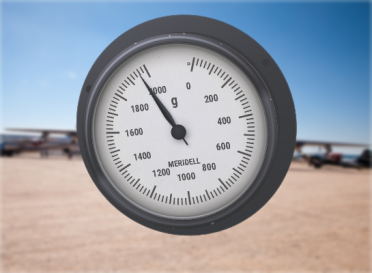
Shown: 1960 g
